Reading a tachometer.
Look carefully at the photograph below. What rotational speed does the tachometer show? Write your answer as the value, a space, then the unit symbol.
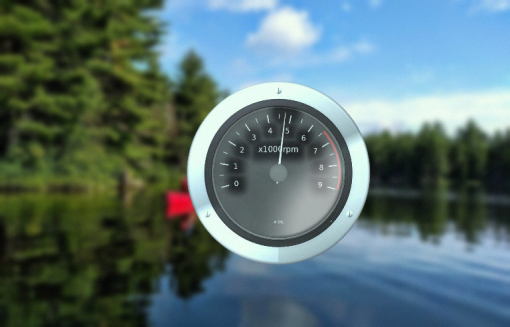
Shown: 4750 rpm
